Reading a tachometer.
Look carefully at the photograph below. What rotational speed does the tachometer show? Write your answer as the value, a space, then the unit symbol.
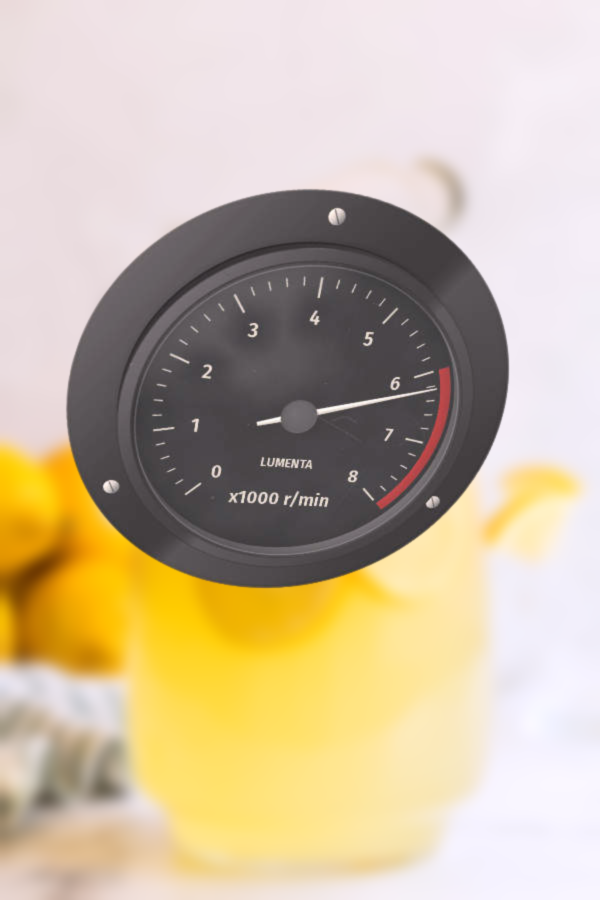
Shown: 6200 rpm
